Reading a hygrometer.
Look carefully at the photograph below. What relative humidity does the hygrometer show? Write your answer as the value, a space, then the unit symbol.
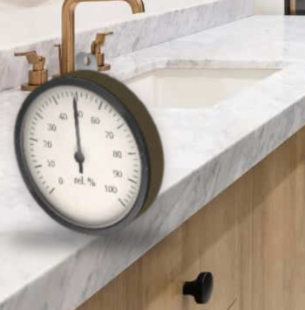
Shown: 50 %
